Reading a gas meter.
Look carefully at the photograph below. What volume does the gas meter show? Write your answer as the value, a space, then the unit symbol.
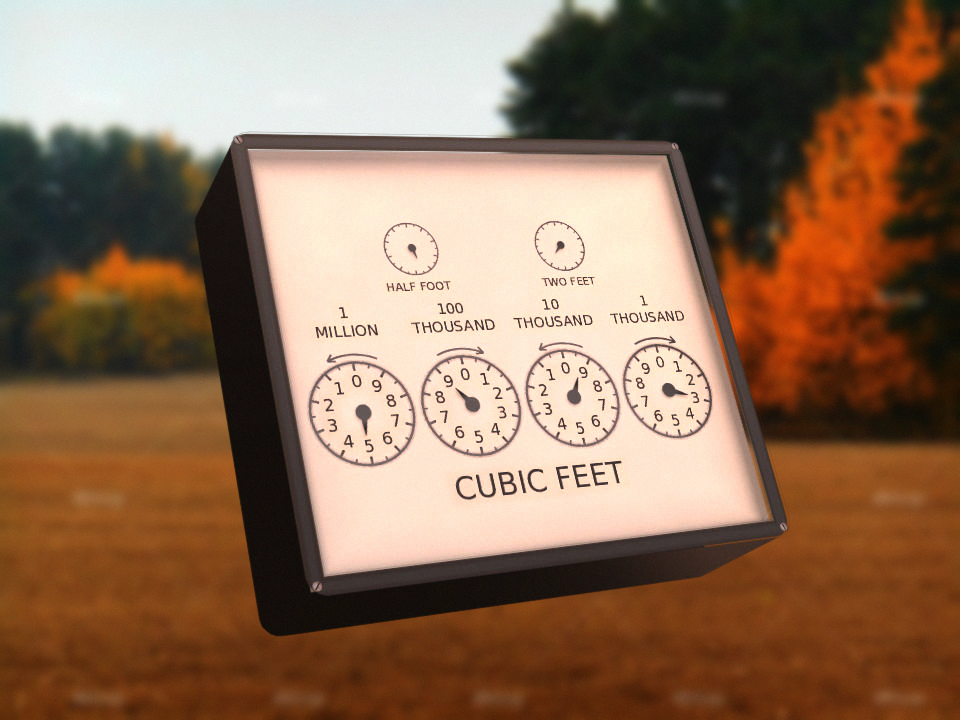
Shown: 489300 ft³
